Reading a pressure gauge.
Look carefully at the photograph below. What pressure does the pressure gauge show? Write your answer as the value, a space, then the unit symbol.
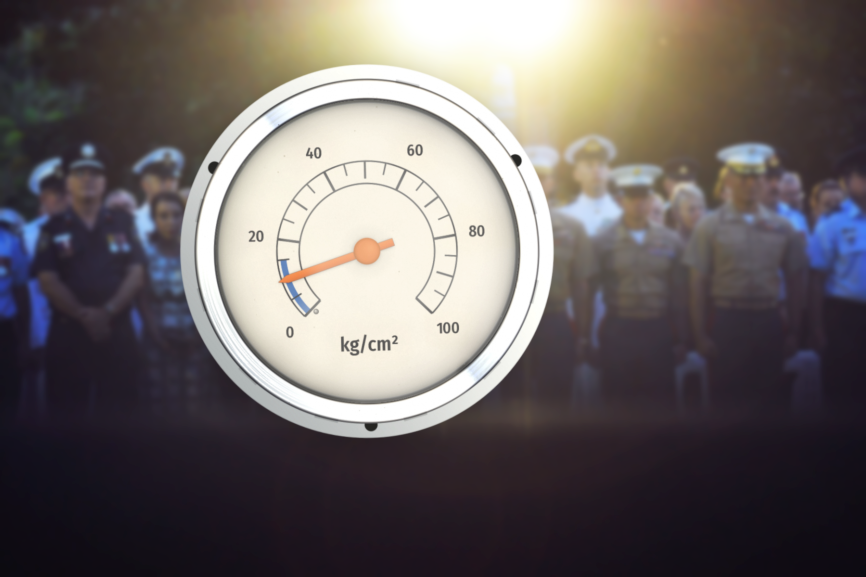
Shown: 10 kg/cm²
